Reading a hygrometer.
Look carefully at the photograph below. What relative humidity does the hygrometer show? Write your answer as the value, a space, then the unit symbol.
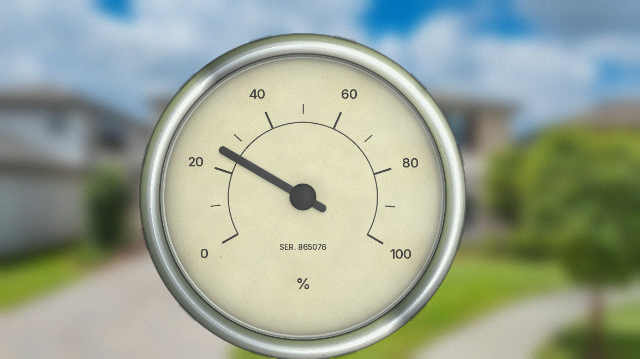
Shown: 25 %
